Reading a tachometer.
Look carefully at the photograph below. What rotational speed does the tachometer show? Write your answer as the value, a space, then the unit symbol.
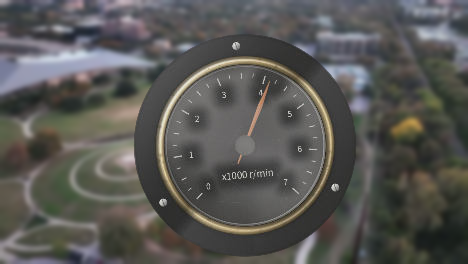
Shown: 4125 rpm
